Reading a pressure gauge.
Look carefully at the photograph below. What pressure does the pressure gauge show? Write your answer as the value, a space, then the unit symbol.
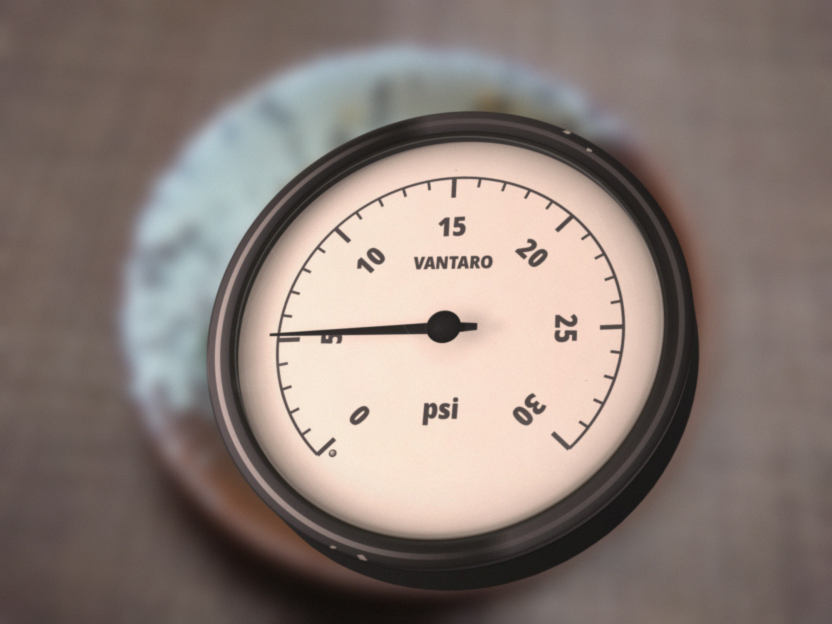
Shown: 5 psi
